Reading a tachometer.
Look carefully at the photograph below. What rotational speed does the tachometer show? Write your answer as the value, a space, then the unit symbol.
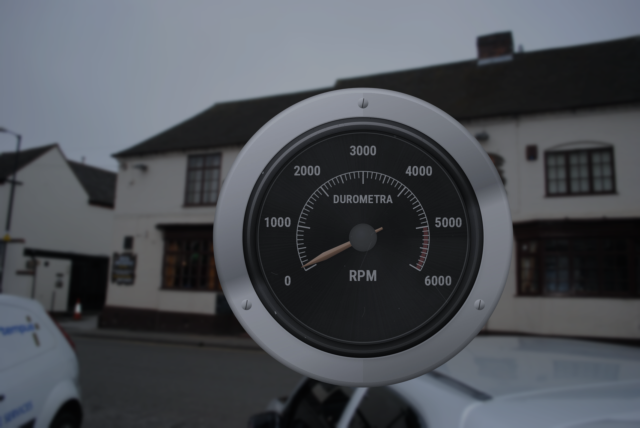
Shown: 100 rpm
